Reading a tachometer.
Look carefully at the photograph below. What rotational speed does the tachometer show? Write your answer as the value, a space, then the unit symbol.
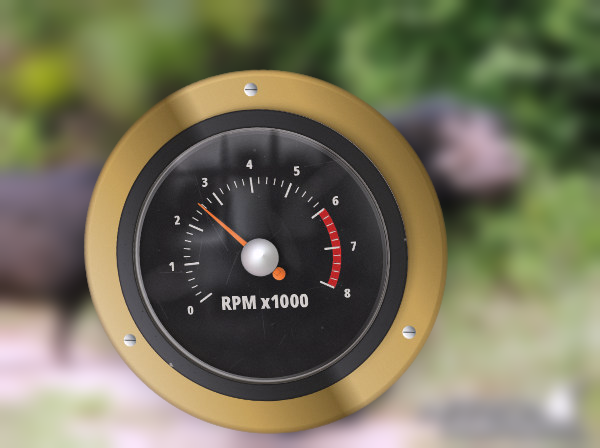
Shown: 2600 rpm
